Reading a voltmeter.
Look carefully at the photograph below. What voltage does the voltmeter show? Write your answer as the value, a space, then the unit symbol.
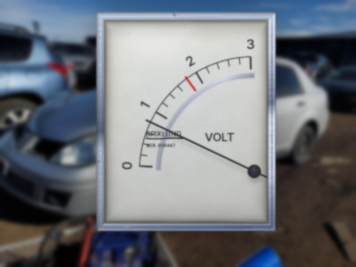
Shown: 0.8 V
